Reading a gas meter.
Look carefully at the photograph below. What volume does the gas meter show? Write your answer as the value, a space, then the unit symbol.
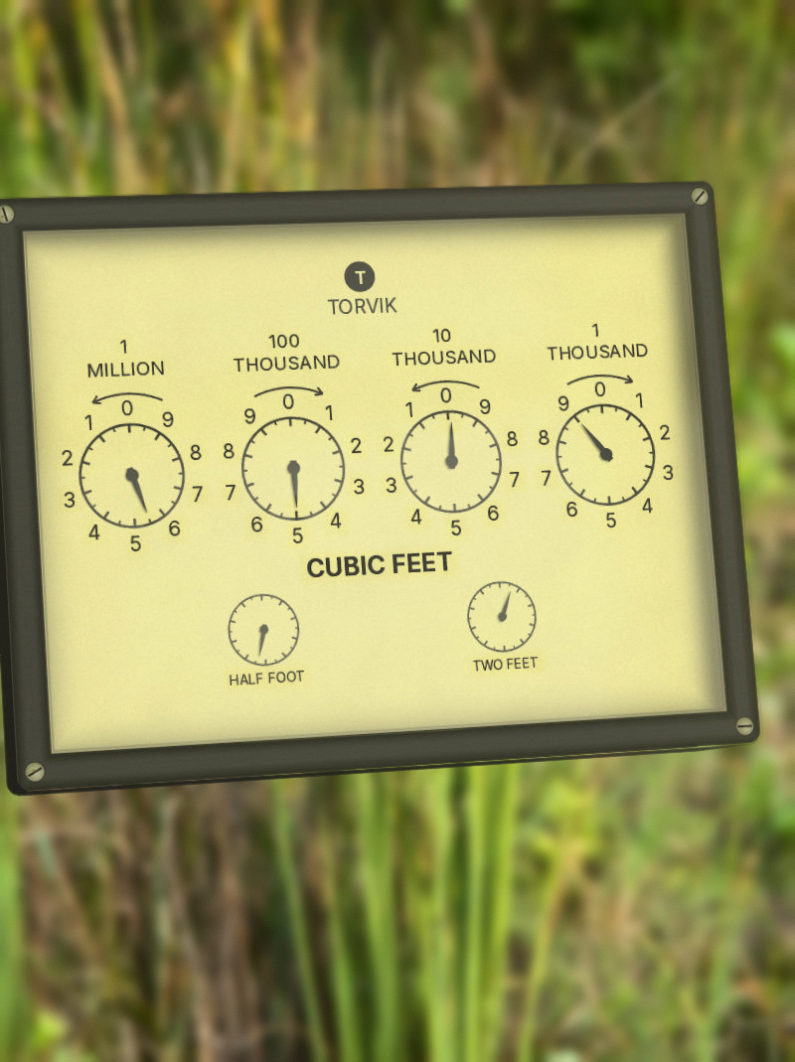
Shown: 549900 ft³
